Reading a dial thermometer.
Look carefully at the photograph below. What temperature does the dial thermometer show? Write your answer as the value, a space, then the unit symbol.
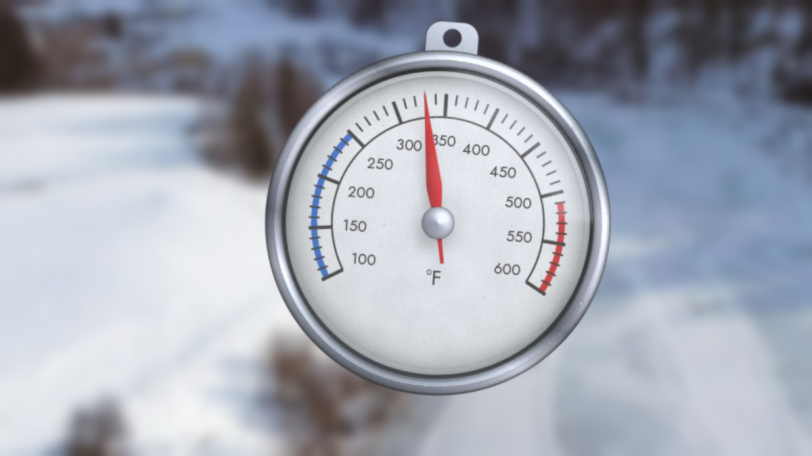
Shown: 330 °F
